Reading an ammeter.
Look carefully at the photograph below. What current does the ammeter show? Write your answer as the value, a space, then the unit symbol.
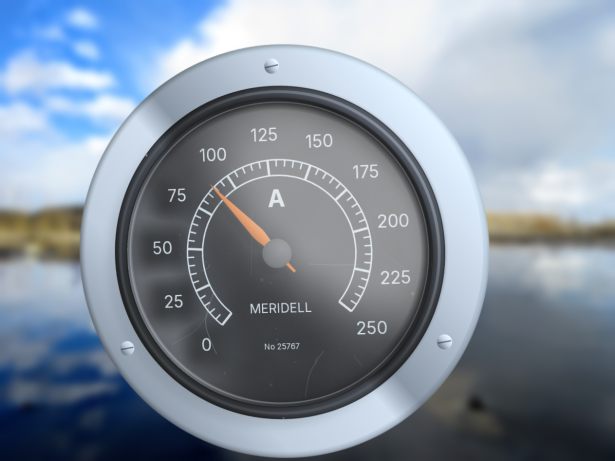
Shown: 90 A
